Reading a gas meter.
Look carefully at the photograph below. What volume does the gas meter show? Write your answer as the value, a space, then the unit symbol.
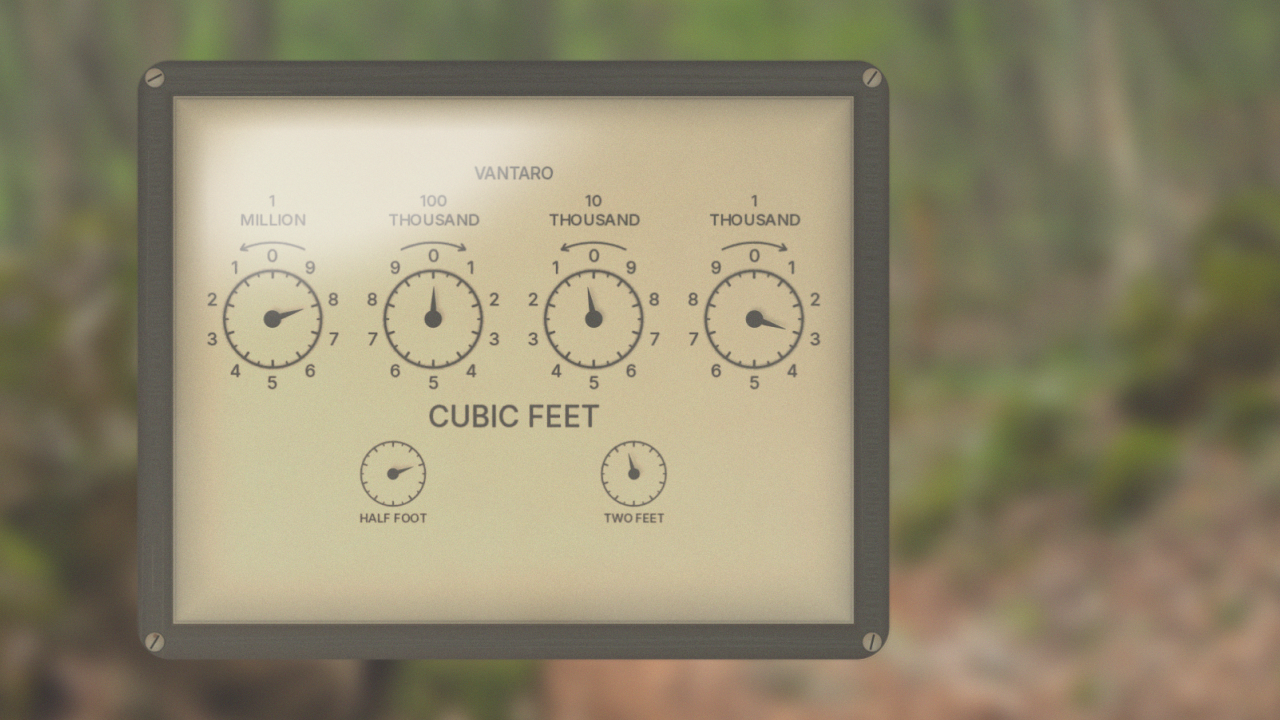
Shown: 800300 ft³
